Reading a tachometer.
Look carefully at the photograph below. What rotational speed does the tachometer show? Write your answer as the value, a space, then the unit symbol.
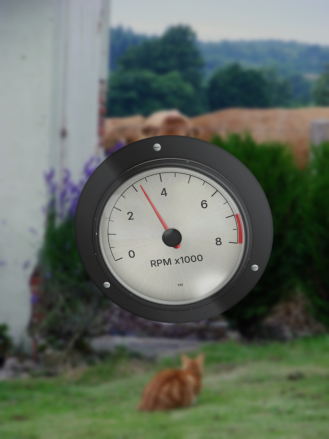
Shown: 3250 rpm
